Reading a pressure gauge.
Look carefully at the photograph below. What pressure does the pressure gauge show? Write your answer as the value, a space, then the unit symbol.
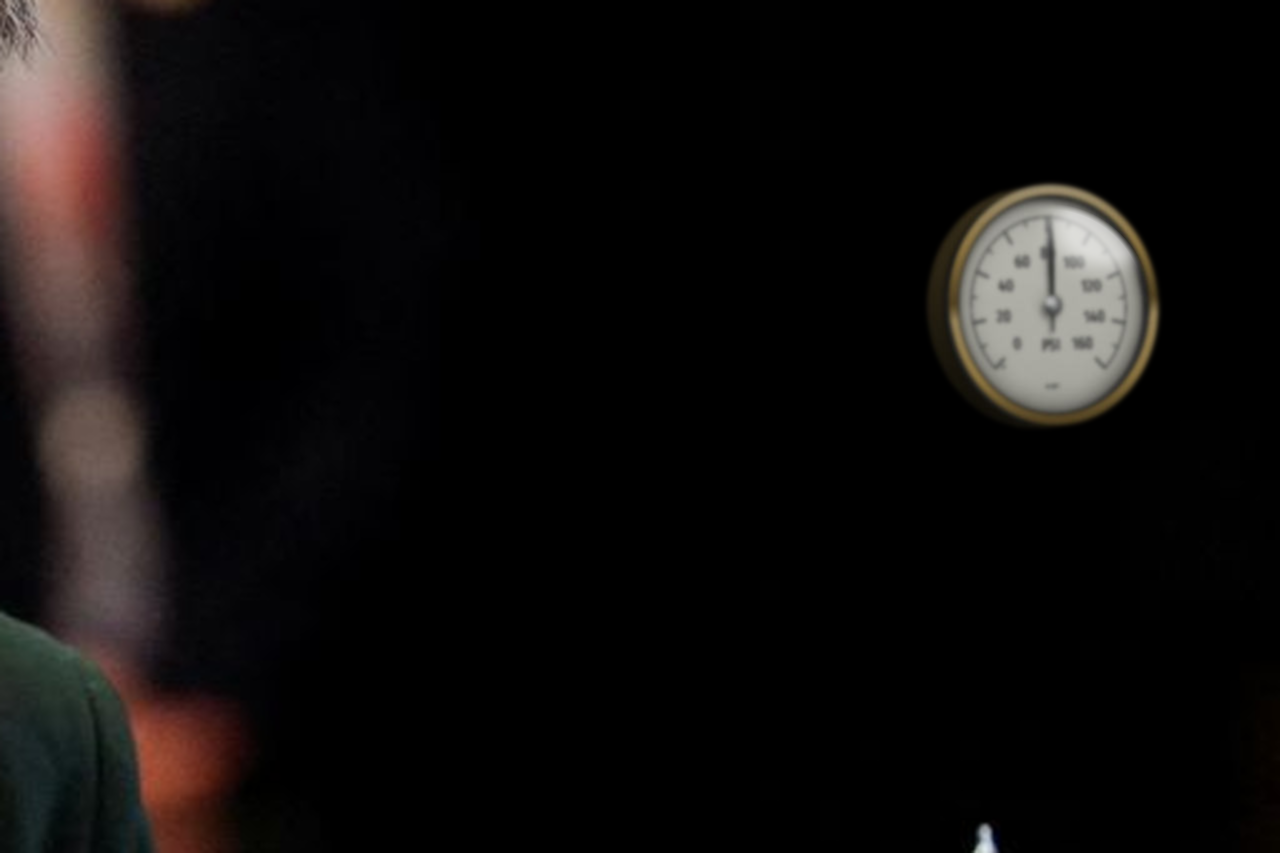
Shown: 80 psi
